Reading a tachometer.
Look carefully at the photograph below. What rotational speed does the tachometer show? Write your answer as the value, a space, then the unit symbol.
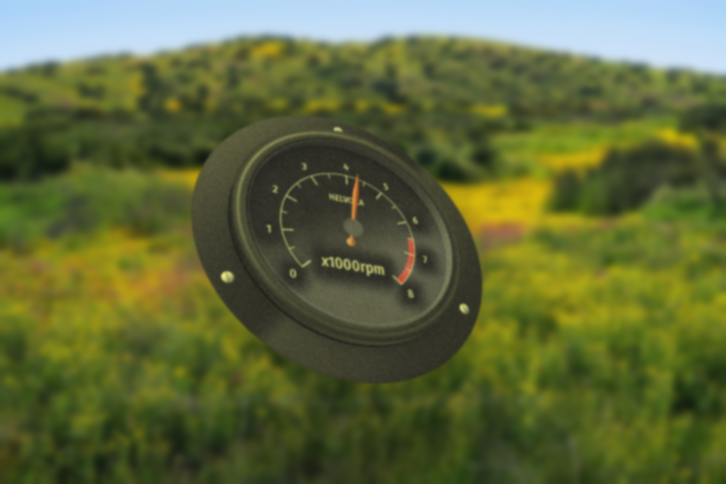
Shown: 4250 rpm
